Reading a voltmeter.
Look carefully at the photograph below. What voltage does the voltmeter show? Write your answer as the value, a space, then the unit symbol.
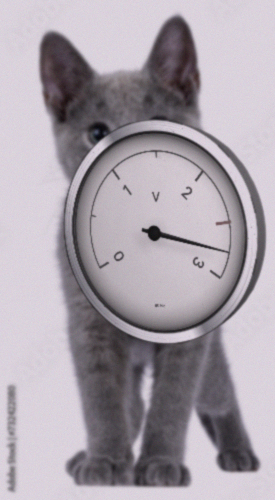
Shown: 2.75 V
